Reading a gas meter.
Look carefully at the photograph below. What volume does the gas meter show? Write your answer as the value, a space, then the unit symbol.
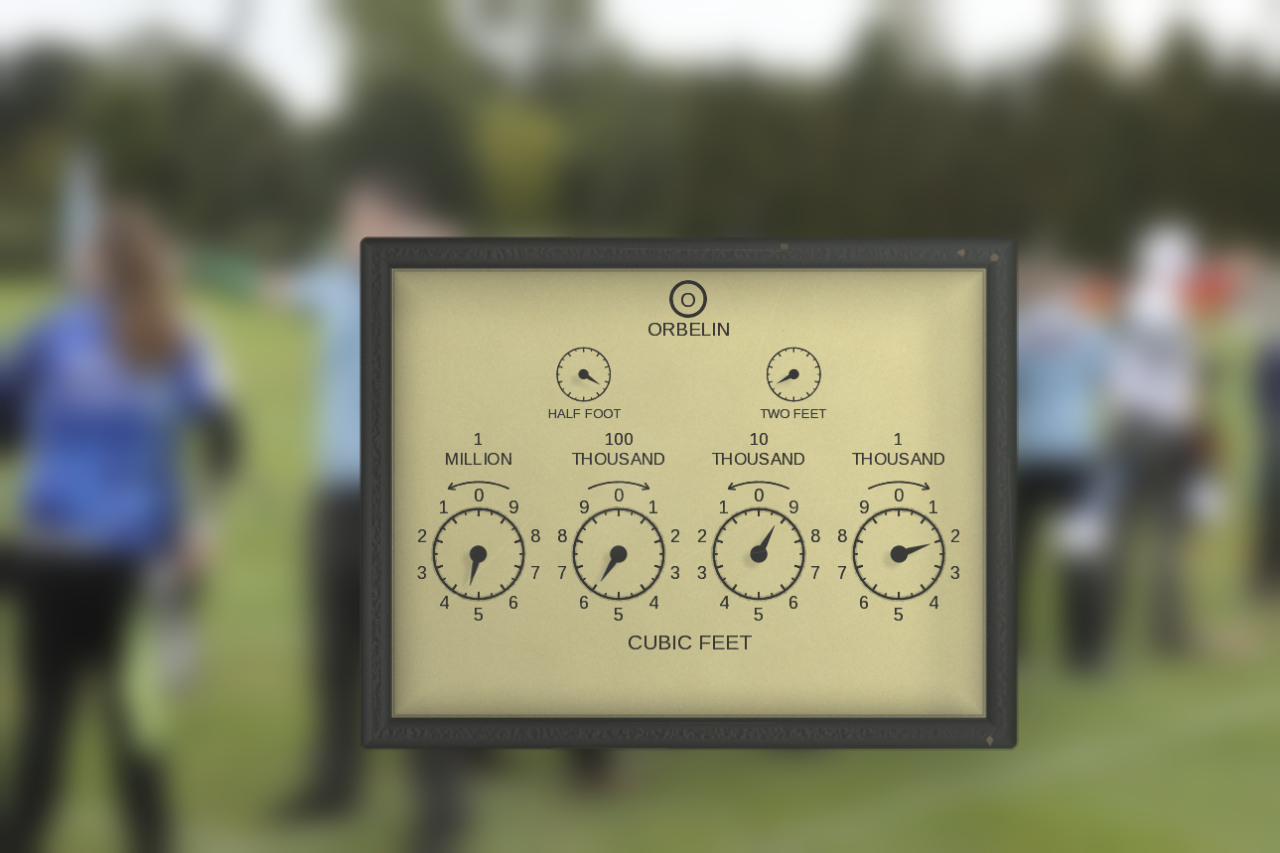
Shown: 459200 ft³
